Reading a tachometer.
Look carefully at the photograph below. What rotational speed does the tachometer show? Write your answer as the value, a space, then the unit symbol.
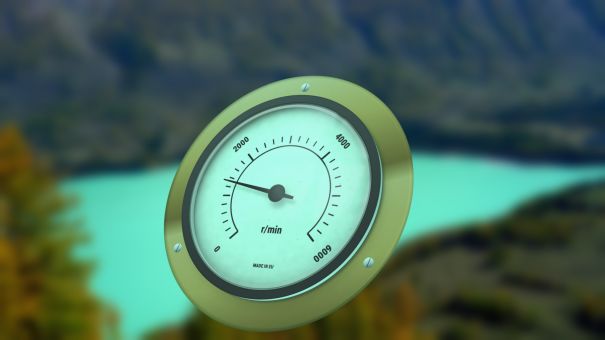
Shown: 1300 rpm
